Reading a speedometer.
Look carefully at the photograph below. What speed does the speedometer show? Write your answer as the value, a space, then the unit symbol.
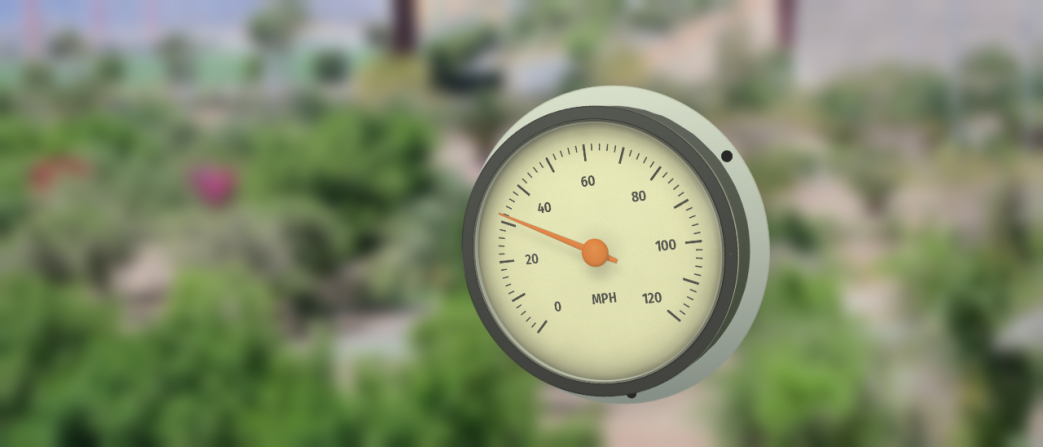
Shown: 32 mph
